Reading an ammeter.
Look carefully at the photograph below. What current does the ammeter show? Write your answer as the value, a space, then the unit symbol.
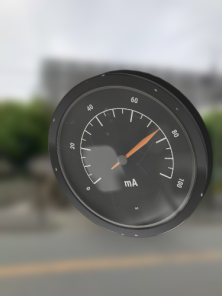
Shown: 75 mA
